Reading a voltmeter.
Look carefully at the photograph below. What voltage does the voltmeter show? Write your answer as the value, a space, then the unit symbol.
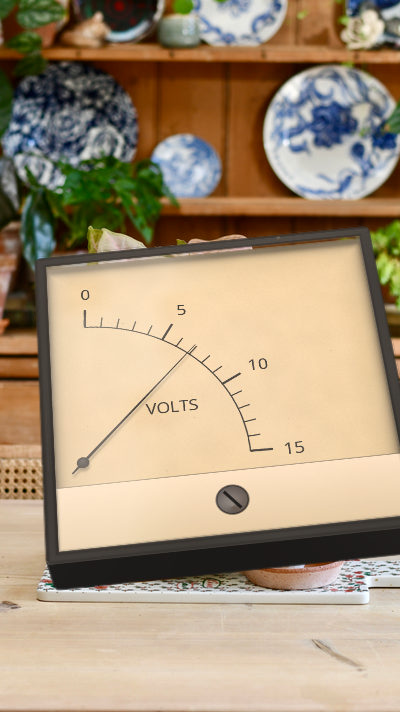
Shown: 7 V
